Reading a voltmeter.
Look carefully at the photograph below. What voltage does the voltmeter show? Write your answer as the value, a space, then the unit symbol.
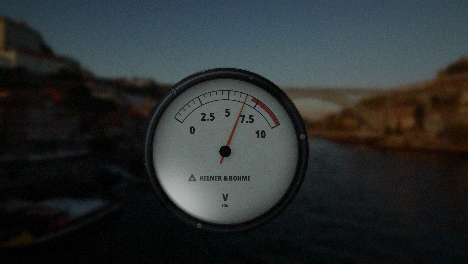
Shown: 6.5 V
